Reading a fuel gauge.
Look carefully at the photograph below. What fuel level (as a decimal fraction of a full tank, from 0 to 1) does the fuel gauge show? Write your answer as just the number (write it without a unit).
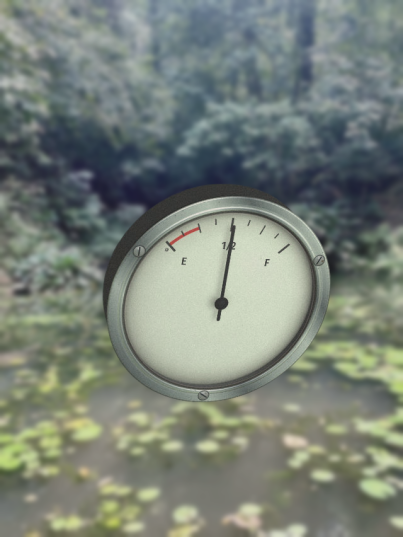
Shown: 0.5
